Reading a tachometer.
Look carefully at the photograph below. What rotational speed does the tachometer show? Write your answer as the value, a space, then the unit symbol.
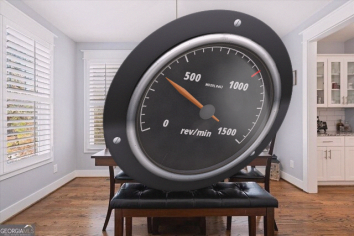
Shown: 350 rpm
